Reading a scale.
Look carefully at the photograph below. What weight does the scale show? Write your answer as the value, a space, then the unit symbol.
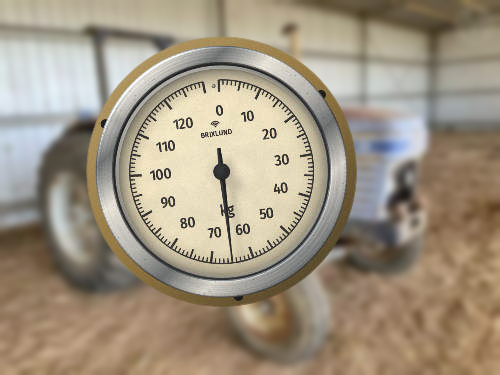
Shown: 65 kg
